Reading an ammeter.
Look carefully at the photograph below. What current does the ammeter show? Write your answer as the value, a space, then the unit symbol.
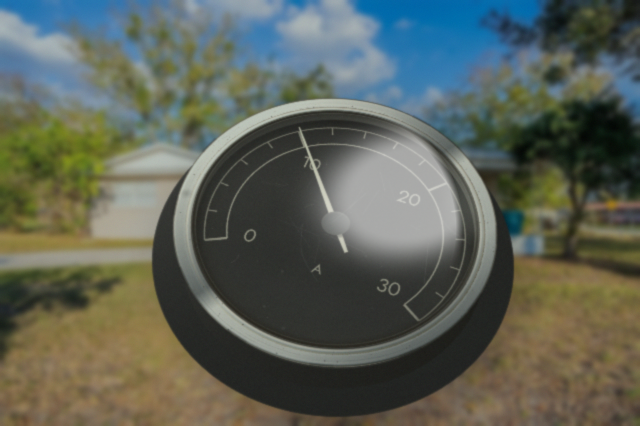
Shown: 10 A
